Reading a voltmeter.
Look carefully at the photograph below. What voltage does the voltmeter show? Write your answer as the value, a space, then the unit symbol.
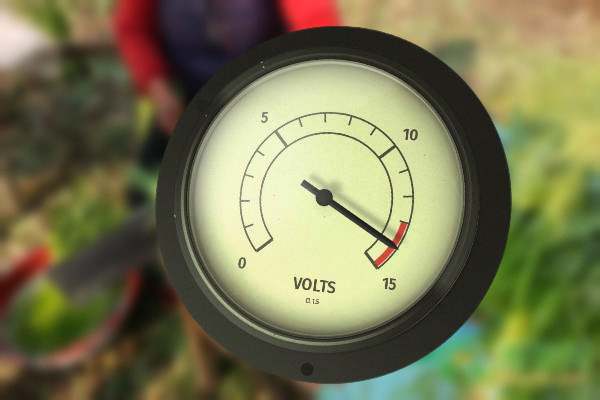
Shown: 14 V
